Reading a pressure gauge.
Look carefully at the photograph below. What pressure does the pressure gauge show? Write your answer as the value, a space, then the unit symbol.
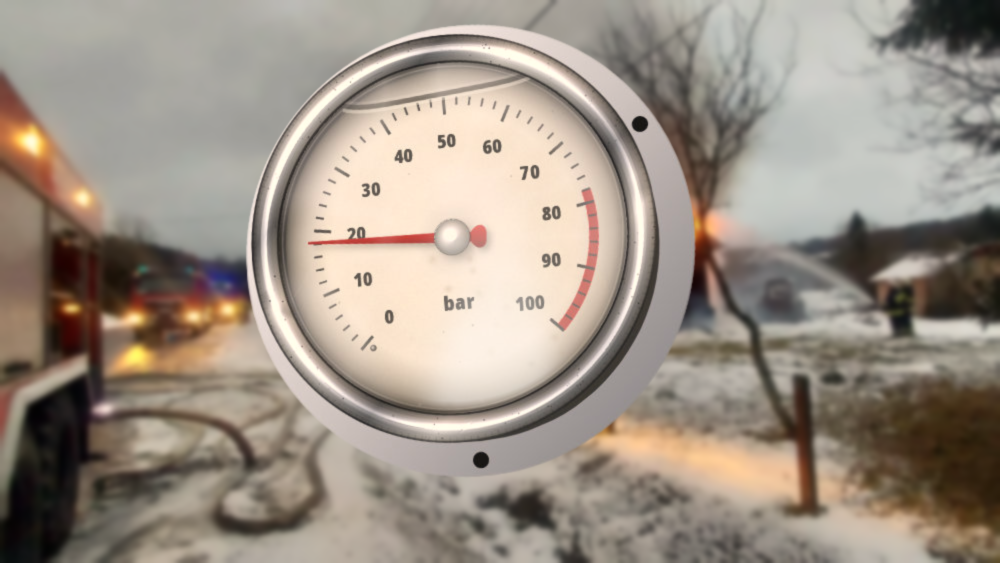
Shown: 18 bar
